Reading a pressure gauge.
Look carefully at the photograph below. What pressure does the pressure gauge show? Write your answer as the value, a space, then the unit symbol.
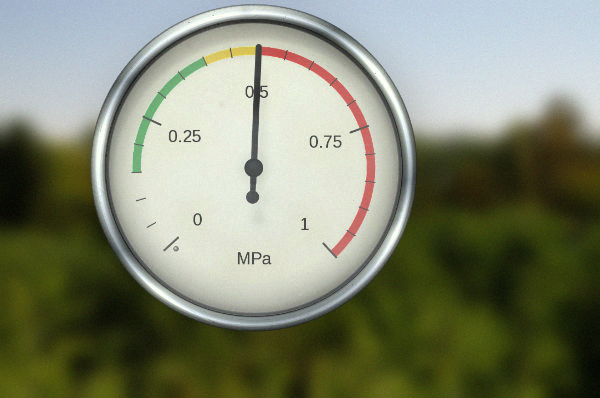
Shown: 0.5 MPa
